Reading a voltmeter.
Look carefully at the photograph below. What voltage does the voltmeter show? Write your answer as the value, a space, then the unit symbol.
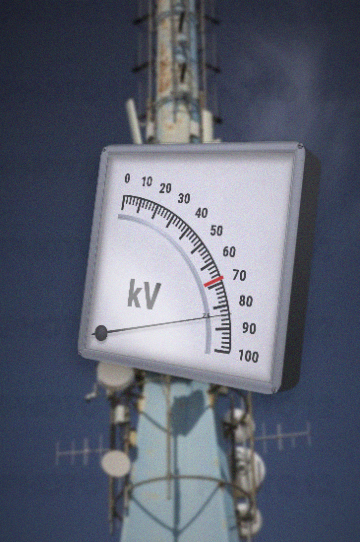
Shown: 84 kV
